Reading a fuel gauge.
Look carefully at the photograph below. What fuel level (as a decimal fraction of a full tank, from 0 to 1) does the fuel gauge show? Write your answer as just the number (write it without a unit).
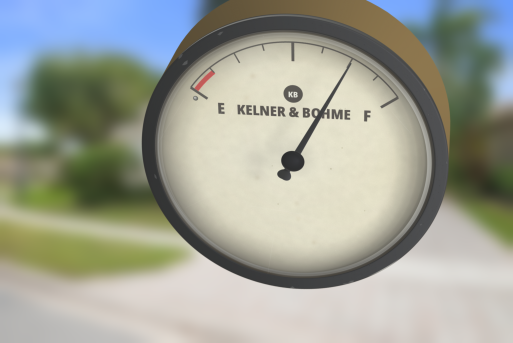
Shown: 0.75
